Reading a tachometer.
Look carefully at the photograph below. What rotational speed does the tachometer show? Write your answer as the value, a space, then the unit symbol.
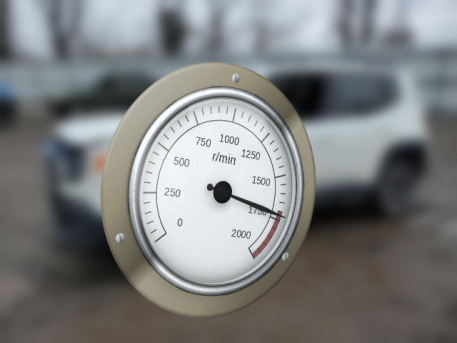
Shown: 1725 rpm
